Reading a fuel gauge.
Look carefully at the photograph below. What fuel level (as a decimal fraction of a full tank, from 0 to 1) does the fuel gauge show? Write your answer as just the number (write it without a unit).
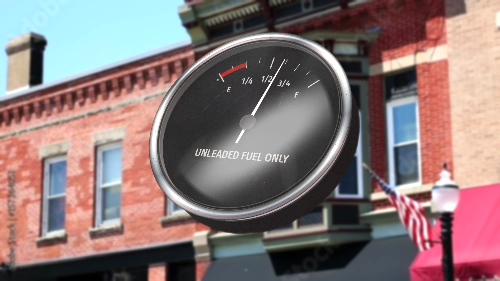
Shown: 0.625
